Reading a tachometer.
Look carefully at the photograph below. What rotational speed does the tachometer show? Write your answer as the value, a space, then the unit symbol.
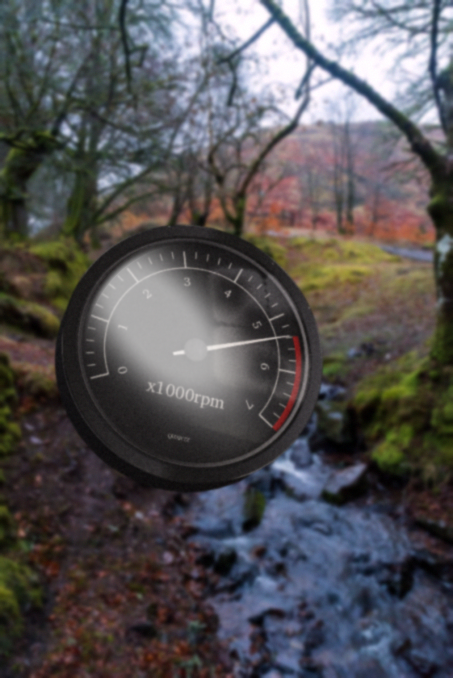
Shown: 5400 rpm
